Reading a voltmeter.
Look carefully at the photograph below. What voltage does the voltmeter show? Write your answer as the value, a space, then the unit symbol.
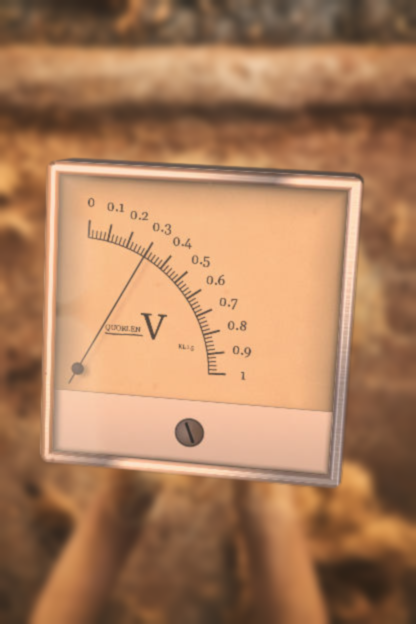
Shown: 0.3 V
